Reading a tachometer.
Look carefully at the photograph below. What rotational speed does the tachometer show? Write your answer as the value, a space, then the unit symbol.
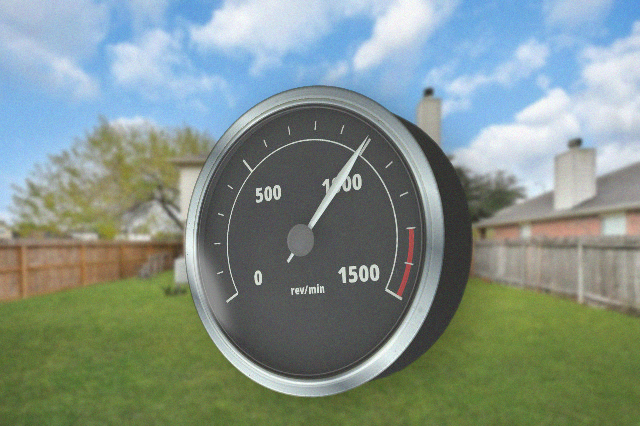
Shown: 1000 rpm
